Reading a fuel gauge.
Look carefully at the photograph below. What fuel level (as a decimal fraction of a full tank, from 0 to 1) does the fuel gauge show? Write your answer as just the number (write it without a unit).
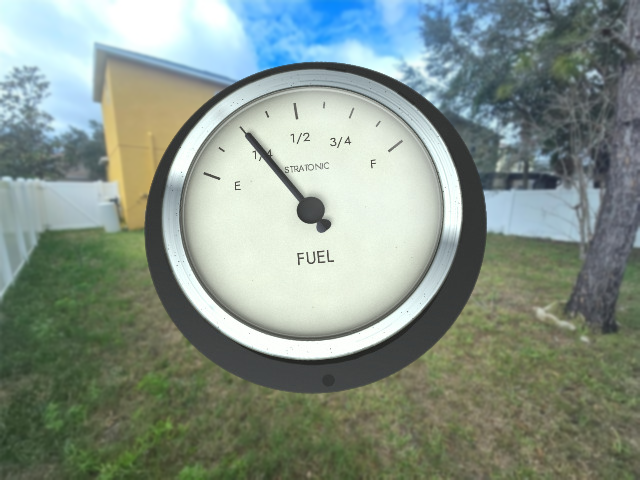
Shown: 0.25
